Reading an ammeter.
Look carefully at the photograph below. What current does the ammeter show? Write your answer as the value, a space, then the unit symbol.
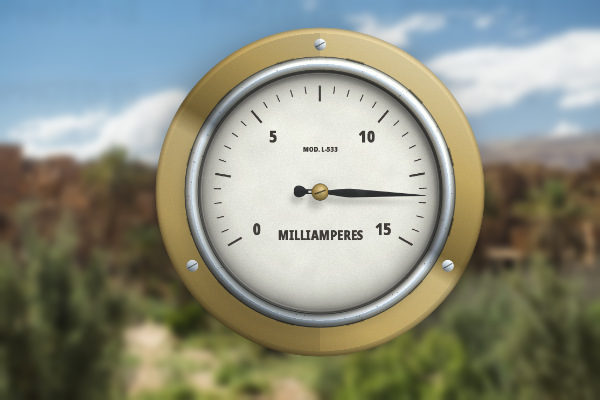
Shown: 13.25 mA
